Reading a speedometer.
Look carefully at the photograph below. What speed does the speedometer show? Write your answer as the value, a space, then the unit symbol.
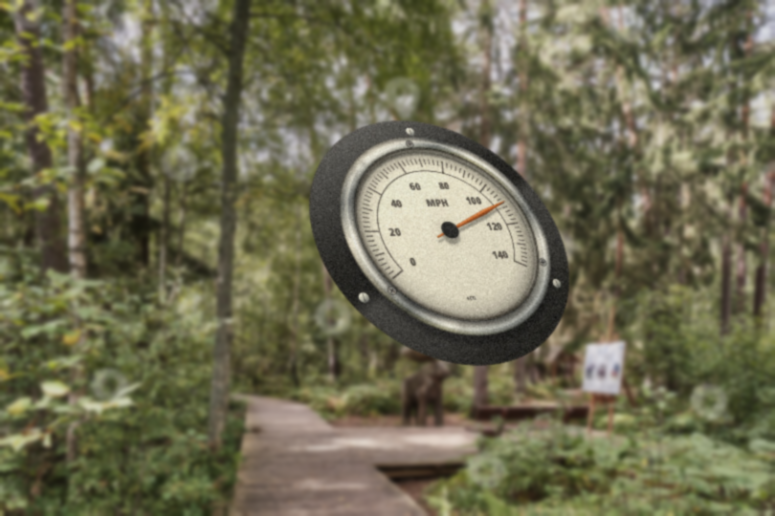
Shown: 110 mph
